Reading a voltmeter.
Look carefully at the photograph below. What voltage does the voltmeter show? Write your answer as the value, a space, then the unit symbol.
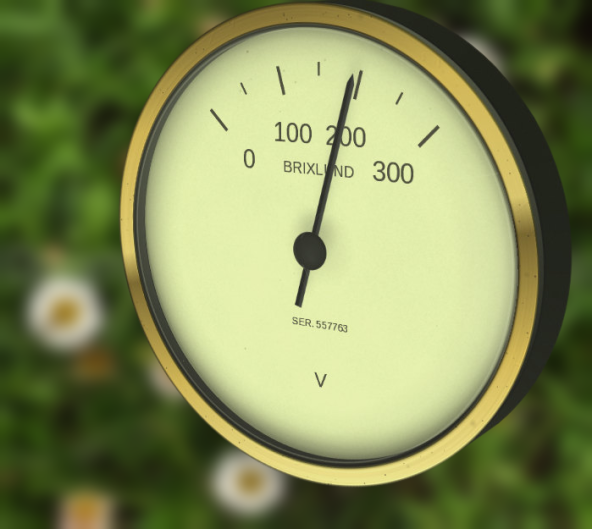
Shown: 200 V
